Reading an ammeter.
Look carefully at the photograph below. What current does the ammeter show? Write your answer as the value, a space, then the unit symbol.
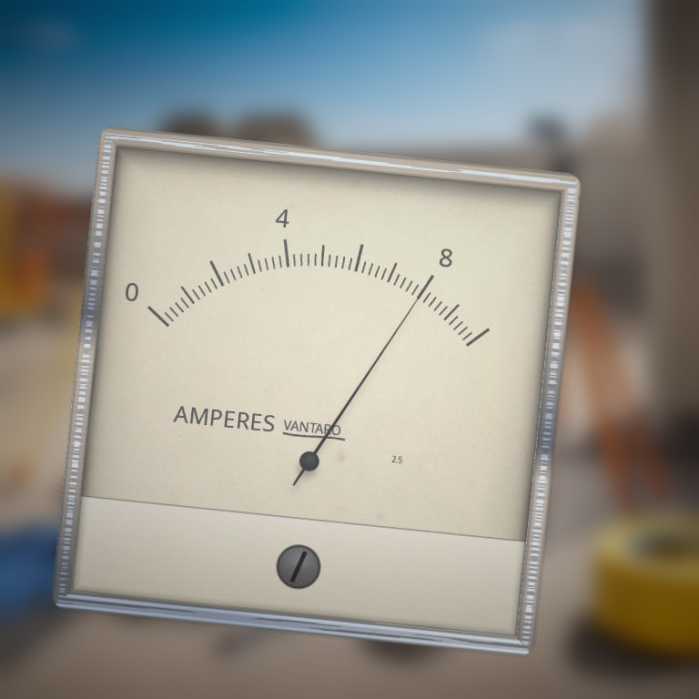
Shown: 8 A
